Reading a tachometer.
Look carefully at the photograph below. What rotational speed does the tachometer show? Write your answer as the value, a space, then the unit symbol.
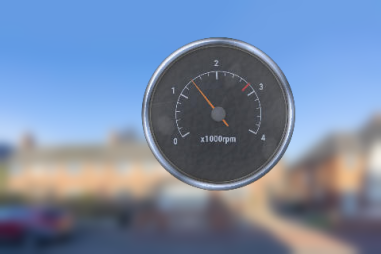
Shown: 1400 rpm
